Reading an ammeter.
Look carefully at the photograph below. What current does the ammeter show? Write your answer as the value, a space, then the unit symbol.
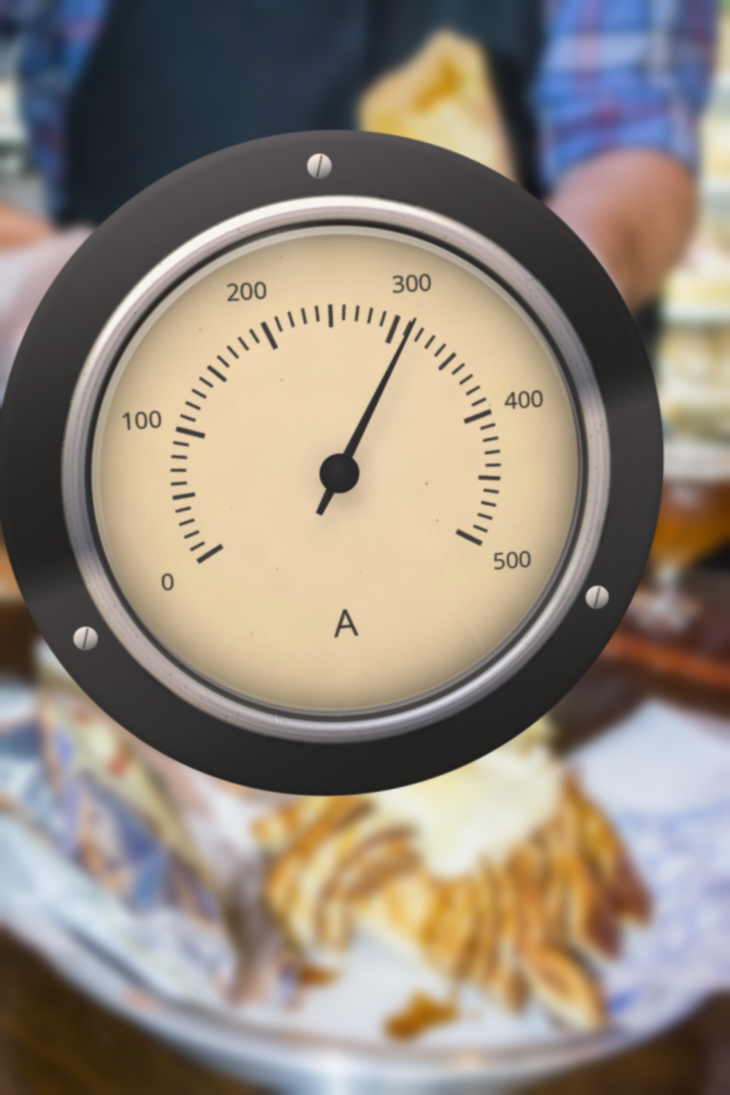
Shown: 310 A
